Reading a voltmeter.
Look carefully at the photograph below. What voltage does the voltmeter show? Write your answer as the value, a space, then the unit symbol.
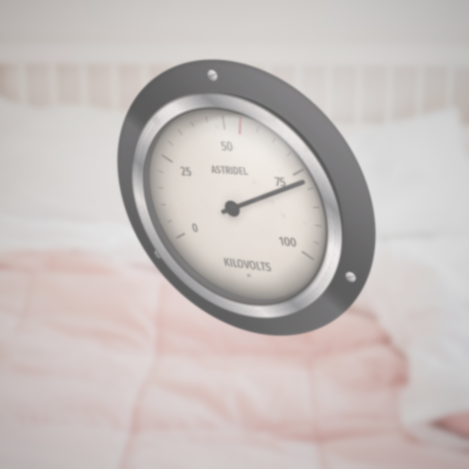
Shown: 77.5 kV
